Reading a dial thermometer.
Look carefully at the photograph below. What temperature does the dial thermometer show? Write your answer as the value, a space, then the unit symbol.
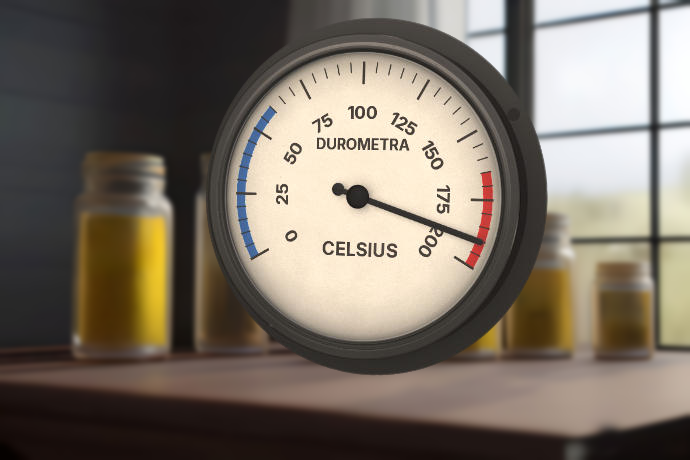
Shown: 190 °C
